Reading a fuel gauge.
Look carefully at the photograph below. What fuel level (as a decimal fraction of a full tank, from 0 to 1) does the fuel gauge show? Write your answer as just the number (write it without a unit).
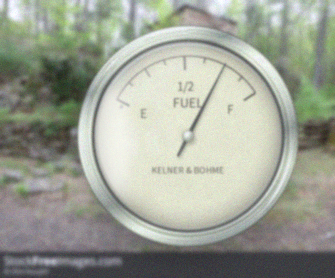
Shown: 0.75
